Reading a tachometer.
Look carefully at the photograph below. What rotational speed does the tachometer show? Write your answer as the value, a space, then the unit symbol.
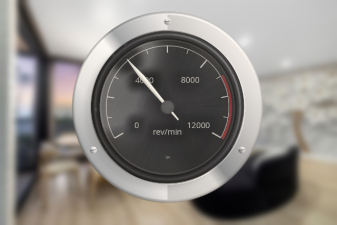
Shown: 4000 rpm
